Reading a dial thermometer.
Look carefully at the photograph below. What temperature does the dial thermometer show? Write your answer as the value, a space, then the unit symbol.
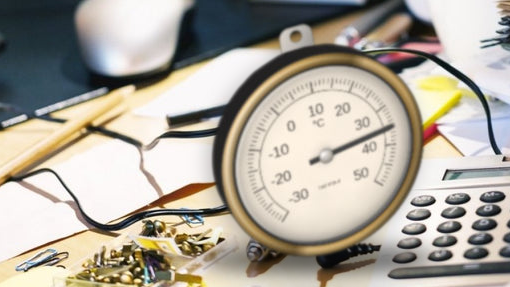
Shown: 35 °C
